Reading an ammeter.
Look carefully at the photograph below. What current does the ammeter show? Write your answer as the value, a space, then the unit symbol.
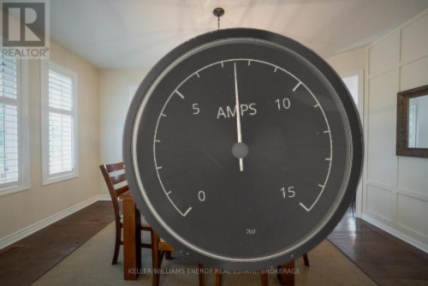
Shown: 7.5 A
